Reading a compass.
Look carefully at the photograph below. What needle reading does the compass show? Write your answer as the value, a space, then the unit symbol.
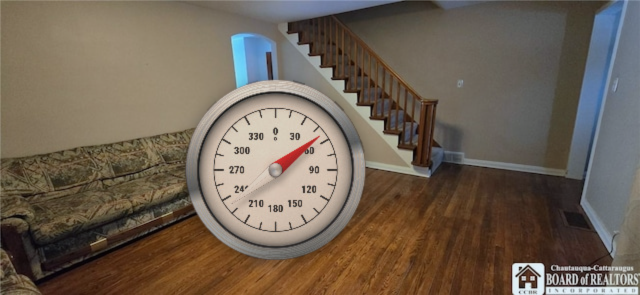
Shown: 52.5 °
